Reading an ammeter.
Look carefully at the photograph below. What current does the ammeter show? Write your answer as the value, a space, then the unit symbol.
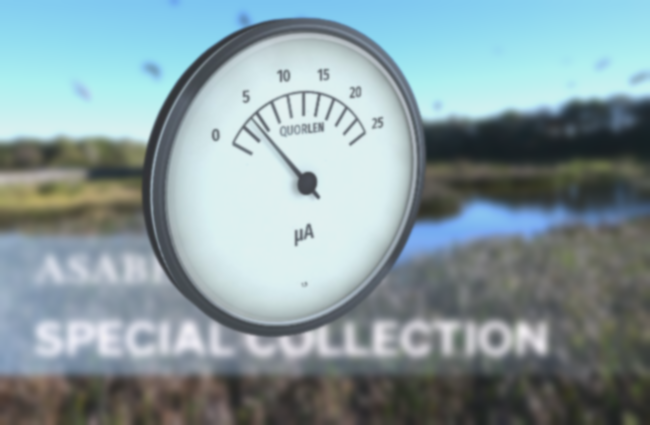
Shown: 3.75 µA
